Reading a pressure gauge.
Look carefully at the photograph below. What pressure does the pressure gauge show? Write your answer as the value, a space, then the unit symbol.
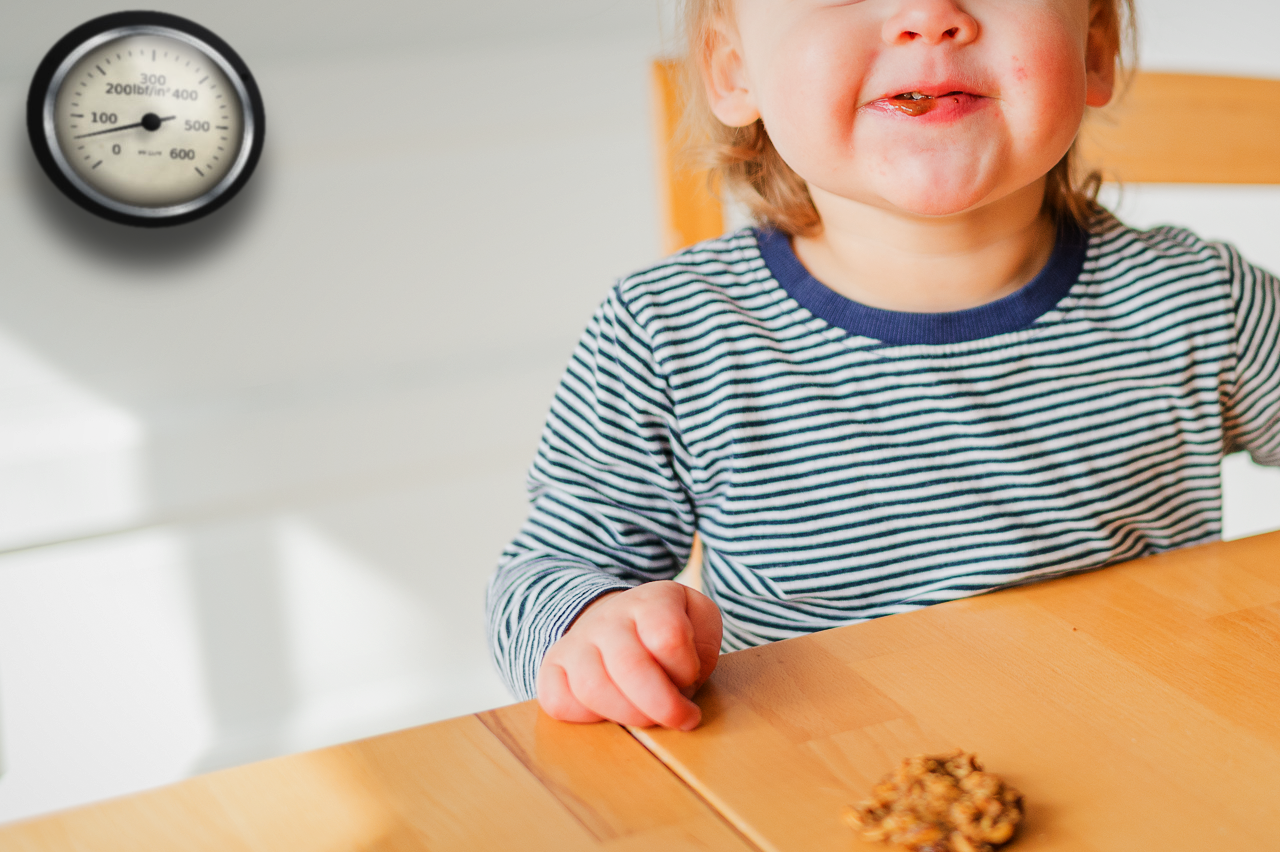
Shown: 60 psi
